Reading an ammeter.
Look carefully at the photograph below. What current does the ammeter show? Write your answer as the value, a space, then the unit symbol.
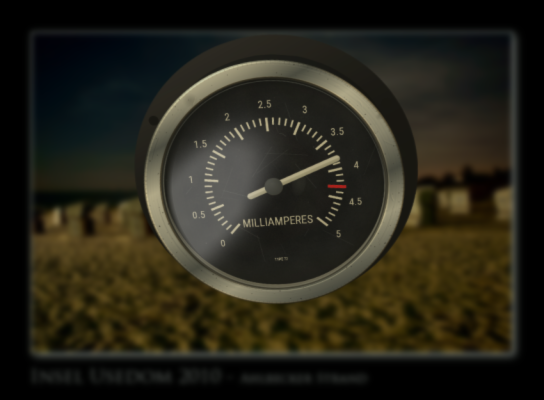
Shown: 3.8 mA
